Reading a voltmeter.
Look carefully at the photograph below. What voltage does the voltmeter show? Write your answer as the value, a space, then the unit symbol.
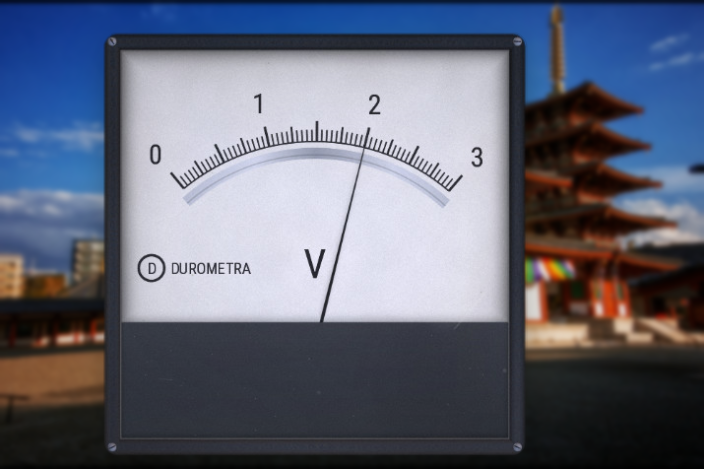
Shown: 2 V
